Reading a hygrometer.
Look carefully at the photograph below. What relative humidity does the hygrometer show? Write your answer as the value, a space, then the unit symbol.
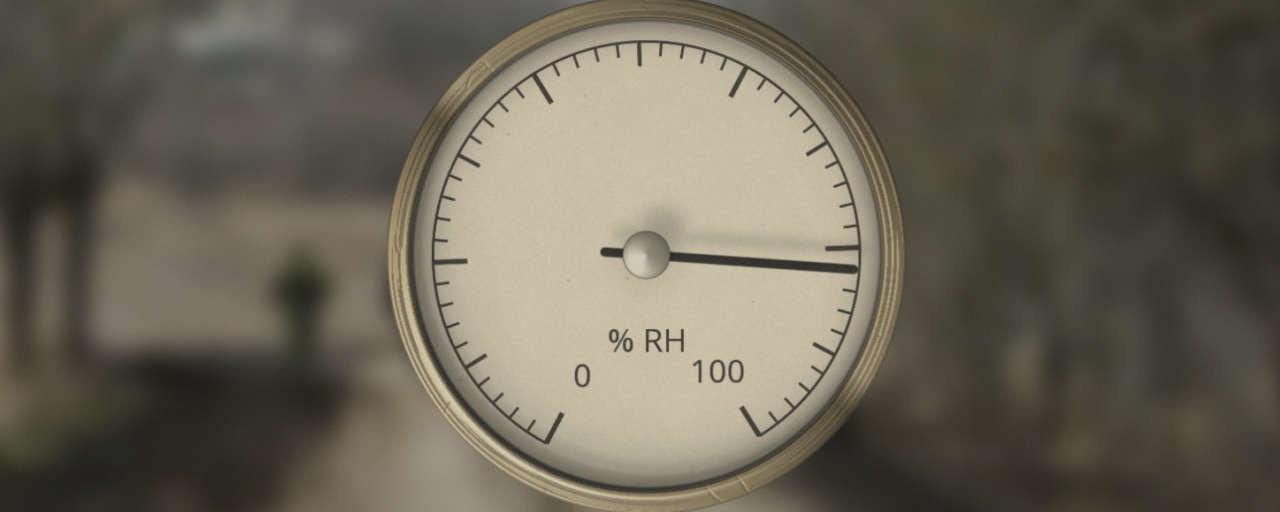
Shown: 82 %
